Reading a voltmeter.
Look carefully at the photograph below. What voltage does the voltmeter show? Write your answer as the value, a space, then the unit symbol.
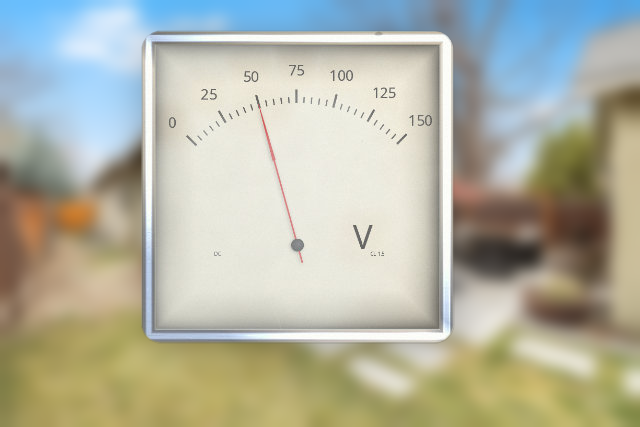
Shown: 50 V
